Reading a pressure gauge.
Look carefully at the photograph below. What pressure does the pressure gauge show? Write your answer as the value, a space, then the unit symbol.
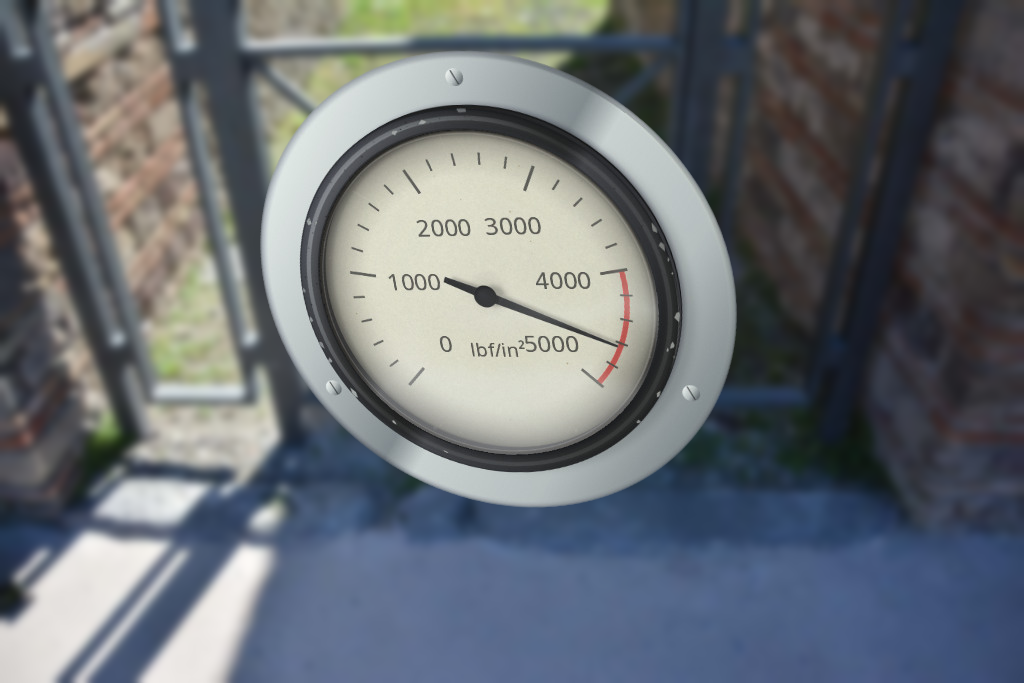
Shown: 4600 psi
